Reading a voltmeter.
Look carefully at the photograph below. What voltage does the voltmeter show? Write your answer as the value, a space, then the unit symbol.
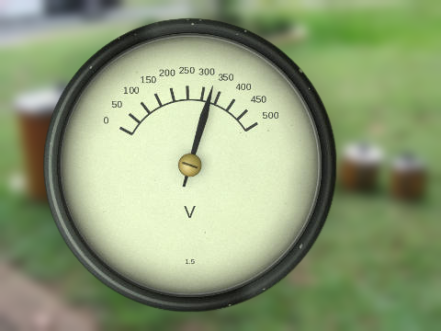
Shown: 325 V
